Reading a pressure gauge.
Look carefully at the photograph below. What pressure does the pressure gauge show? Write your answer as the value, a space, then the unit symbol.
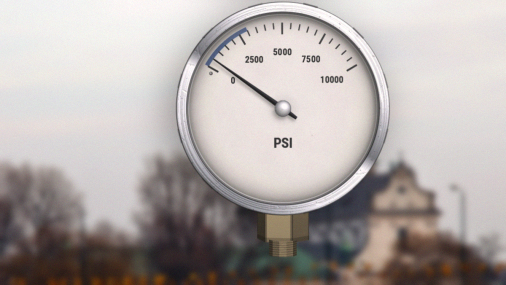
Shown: 500 psi
